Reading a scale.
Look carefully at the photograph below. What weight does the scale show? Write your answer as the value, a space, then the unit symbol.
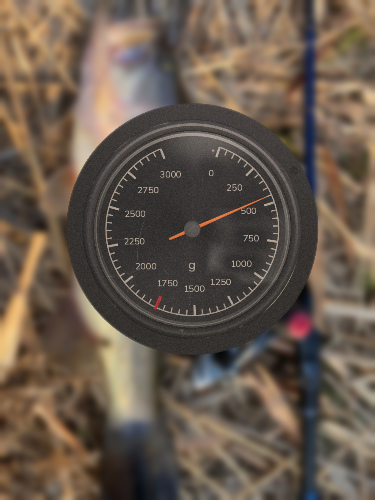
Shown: 450 g
